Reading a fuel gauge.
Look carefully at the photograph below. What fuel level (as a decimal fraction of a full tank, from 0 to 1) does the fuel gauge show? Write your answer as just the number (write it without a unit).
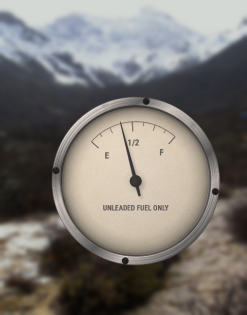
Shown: 0.375
